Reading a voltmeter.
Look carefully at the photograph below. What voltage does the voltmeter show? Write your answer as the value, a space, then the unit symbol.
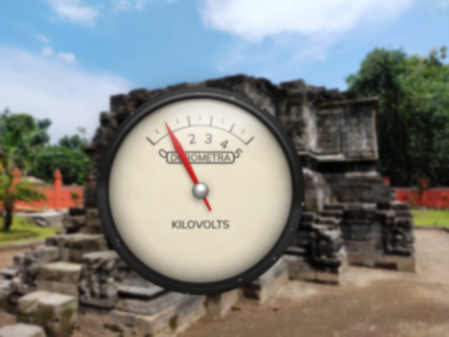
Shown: 1 kV
